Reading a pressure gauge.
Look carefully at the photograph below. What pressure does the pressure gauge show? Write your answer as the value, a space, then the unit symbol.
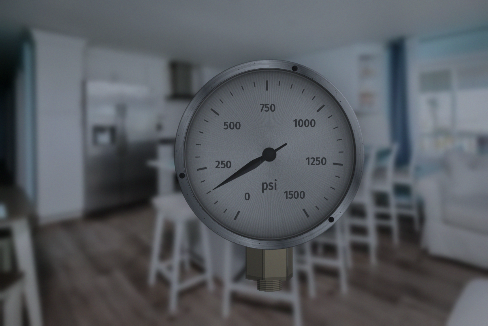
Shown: 150 psi
